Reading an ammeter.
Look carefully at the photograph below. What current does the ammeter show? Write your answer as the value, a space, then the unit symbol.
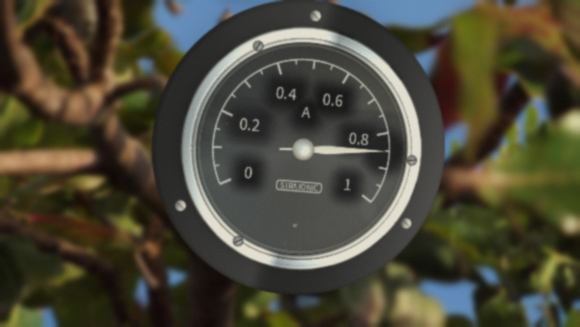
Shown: 0.85 A
